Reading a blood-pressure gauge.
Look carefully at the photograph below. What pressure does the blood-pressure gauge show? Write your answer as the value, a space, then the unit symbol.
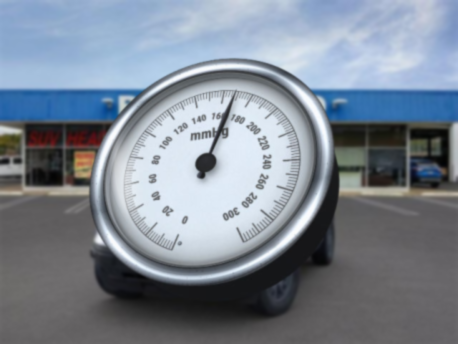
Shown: 170 mmHg
